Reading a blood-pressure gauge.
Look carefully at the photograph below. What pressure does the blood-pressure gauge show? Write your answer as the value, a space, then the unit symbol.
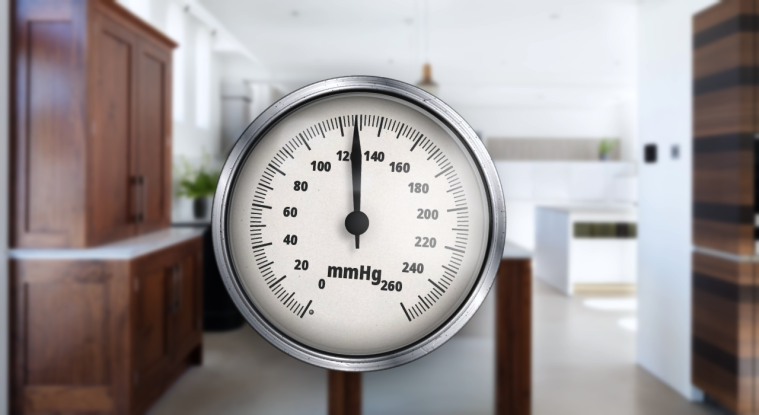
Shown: 128 mmHg
